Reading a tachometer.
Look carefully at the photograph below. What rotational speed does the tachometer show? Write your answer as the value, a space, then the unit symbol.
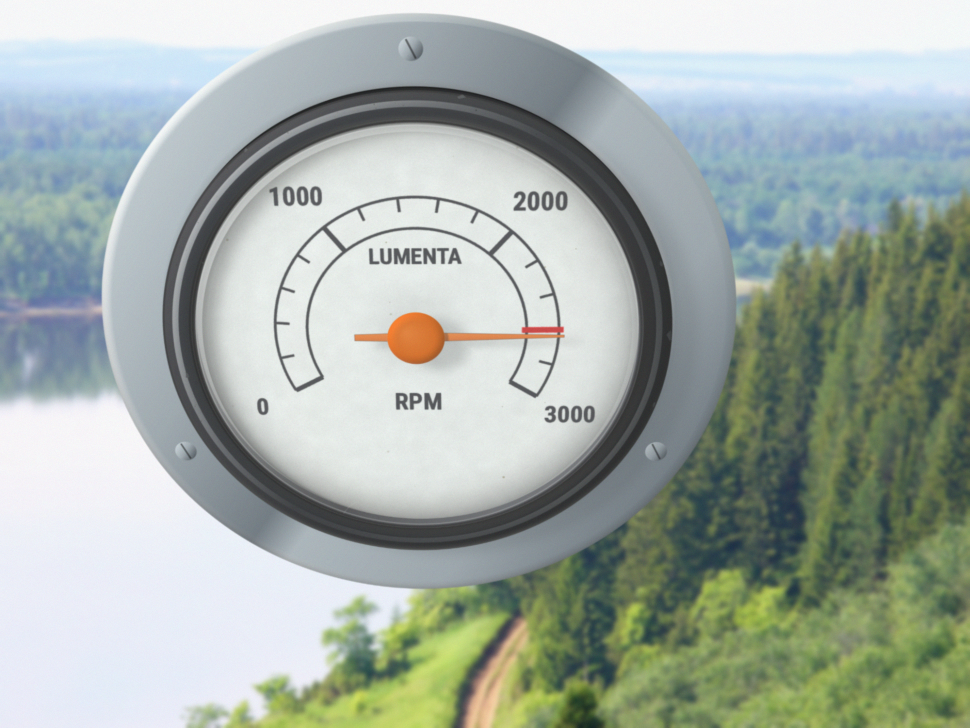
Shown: 2600 rpm
